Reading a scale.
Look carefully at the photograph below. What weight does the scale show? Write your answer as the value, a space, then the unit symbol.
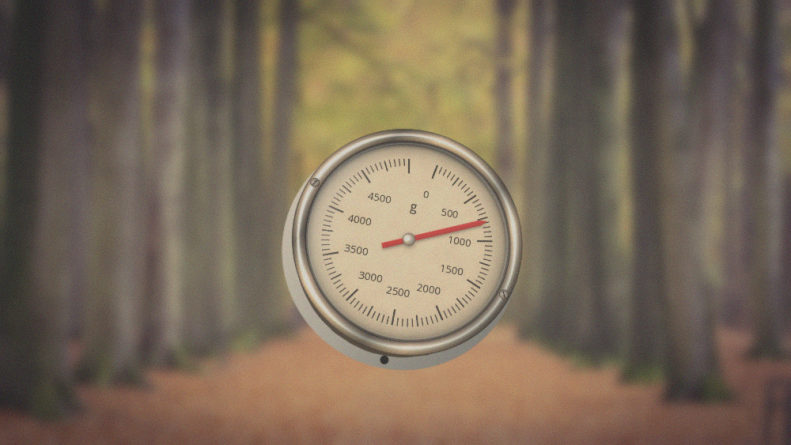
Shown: 800 g
